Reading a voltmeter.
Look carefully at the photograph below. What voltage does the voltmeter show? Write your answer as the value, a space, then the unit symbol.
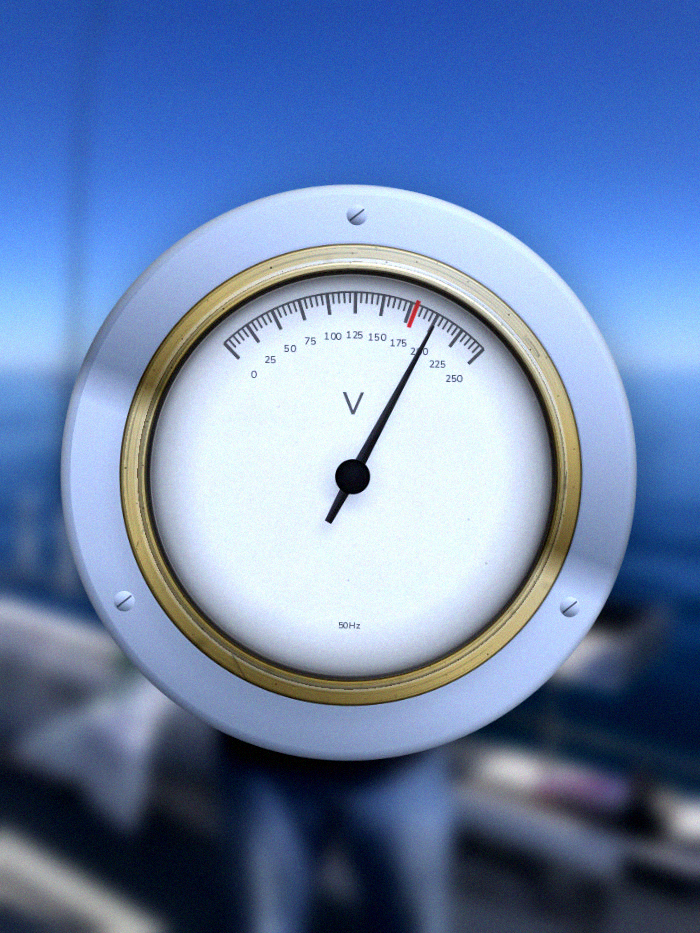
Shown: 200 V
